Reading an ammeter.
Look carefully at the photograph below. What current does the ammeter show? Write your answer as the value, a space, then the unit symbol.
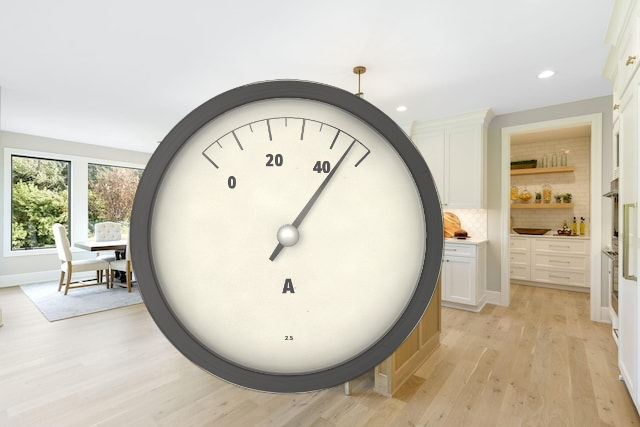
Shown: 45 A
